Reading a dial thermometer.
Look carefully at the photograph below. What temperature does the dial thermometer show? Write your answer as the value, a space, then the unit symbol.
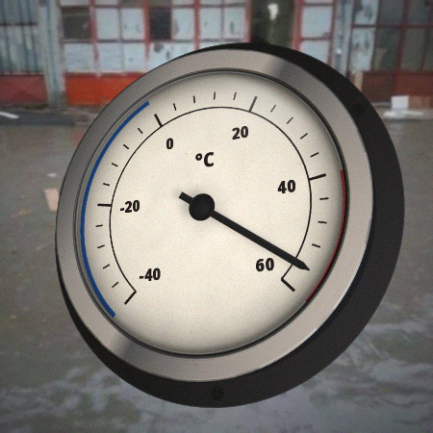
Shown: 56 °C
